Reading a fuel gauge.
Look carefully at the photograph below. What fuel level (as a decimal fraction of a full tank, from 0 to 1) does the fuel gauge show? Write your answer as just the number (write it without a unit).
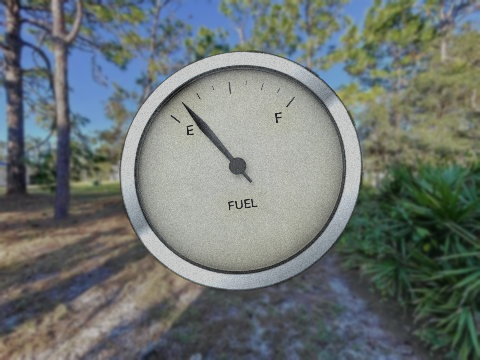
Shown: 0.125
